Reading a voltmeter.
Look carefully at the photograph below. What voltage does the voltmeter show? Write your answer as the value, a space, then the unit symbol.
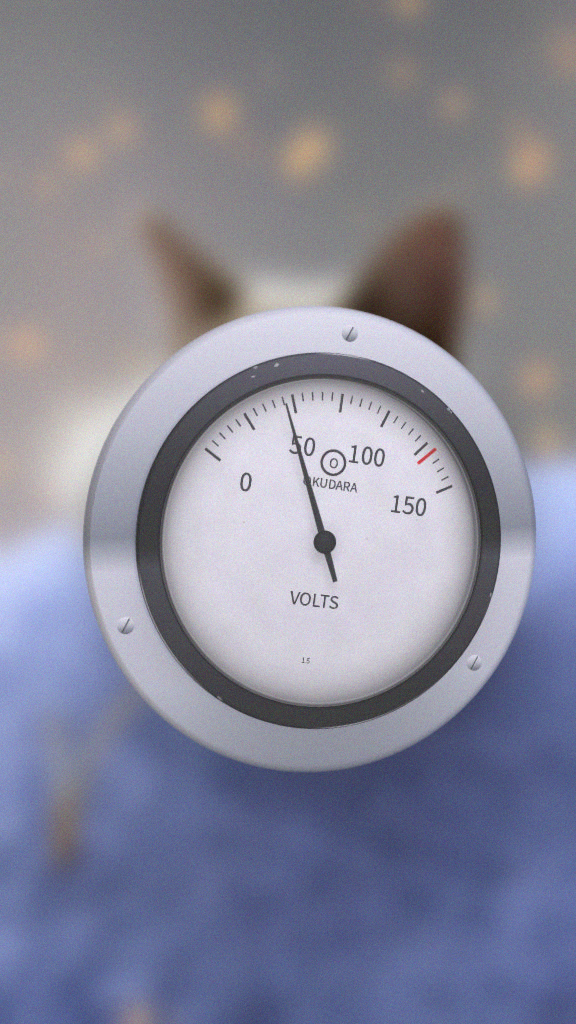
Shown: 45 V
